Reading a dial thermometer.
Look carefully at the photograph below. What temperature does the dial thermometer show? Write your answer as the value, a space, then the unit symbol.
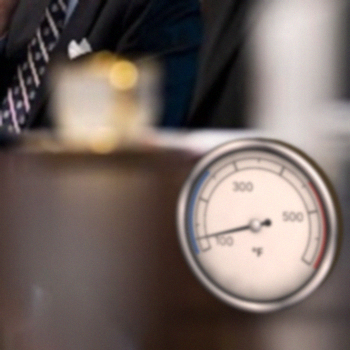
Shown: 125 °F
